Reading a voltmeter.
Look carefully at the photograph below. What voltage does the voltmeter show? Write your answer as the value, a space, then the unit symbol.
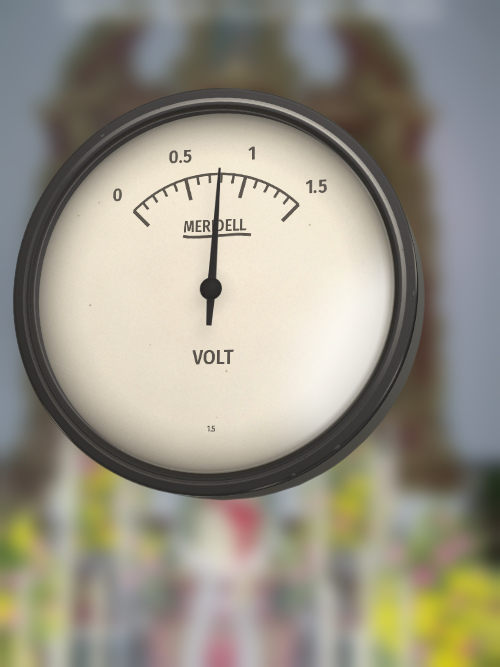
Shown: 0.8 V
